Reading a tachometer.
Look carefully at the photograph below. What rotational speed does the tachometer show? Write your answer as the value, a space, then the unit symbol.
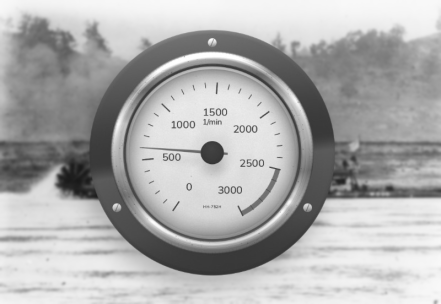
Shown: 600 rpm
